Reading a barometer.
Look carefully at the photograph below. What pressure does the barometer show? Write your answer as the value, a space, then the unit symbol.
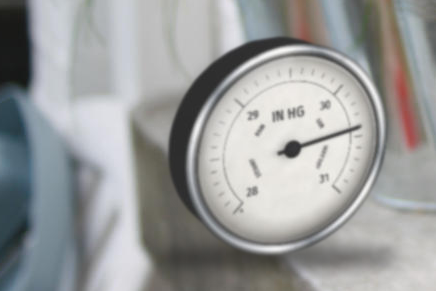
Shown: 30.4 inHg
